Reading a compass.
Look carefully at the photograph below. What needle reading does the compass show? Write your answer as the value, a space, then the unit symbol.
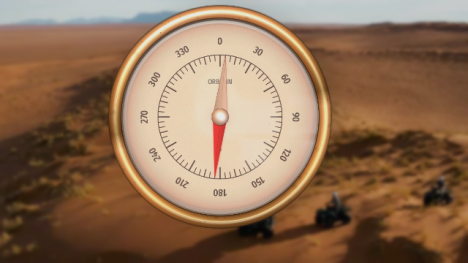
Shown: 185 °
